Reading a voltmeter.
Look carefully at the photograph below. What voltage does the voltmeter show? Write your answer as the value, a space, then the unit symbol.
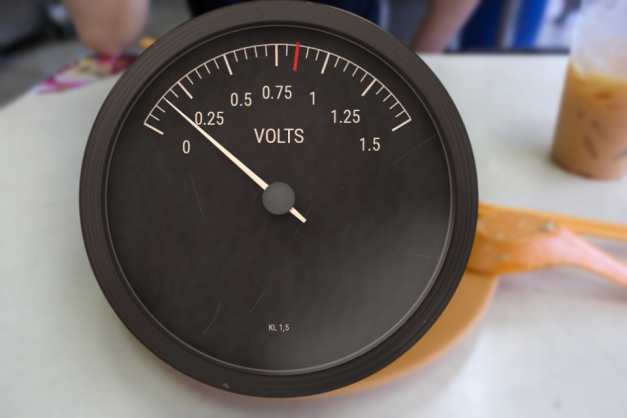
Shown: 0.15 V
